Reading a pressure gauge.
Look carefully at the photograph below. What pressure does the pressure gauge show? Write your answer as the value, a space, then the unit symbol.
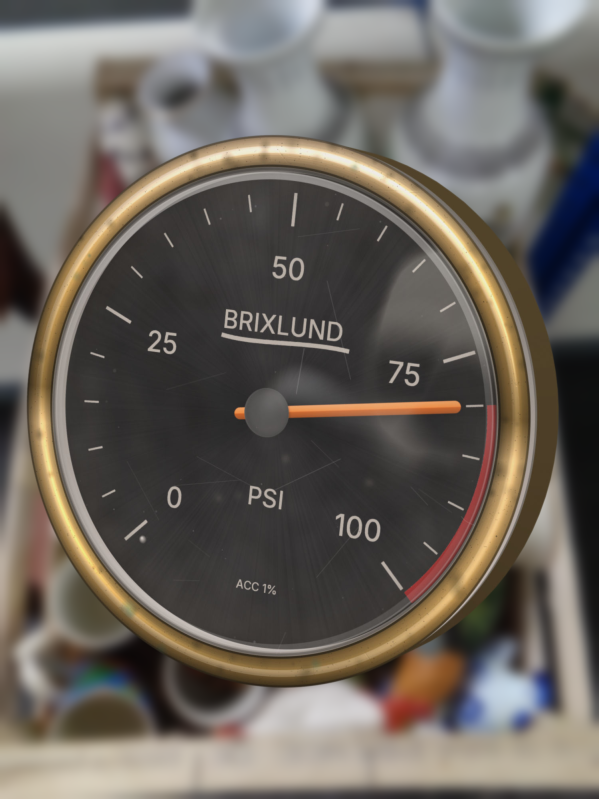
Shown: 80 psi
